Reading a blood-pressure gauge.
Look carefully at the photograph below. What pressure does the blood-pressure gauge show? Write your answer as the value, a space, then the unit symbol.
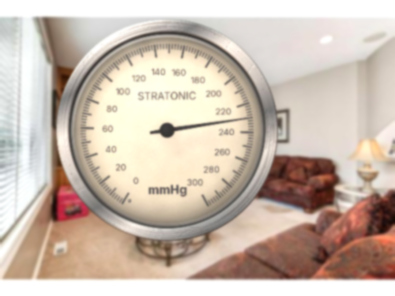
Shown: 230 mmHg
